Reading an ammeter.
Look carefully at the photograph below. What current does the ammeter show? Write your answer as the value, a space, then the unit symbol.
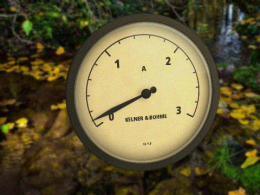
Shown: 0.1 A
